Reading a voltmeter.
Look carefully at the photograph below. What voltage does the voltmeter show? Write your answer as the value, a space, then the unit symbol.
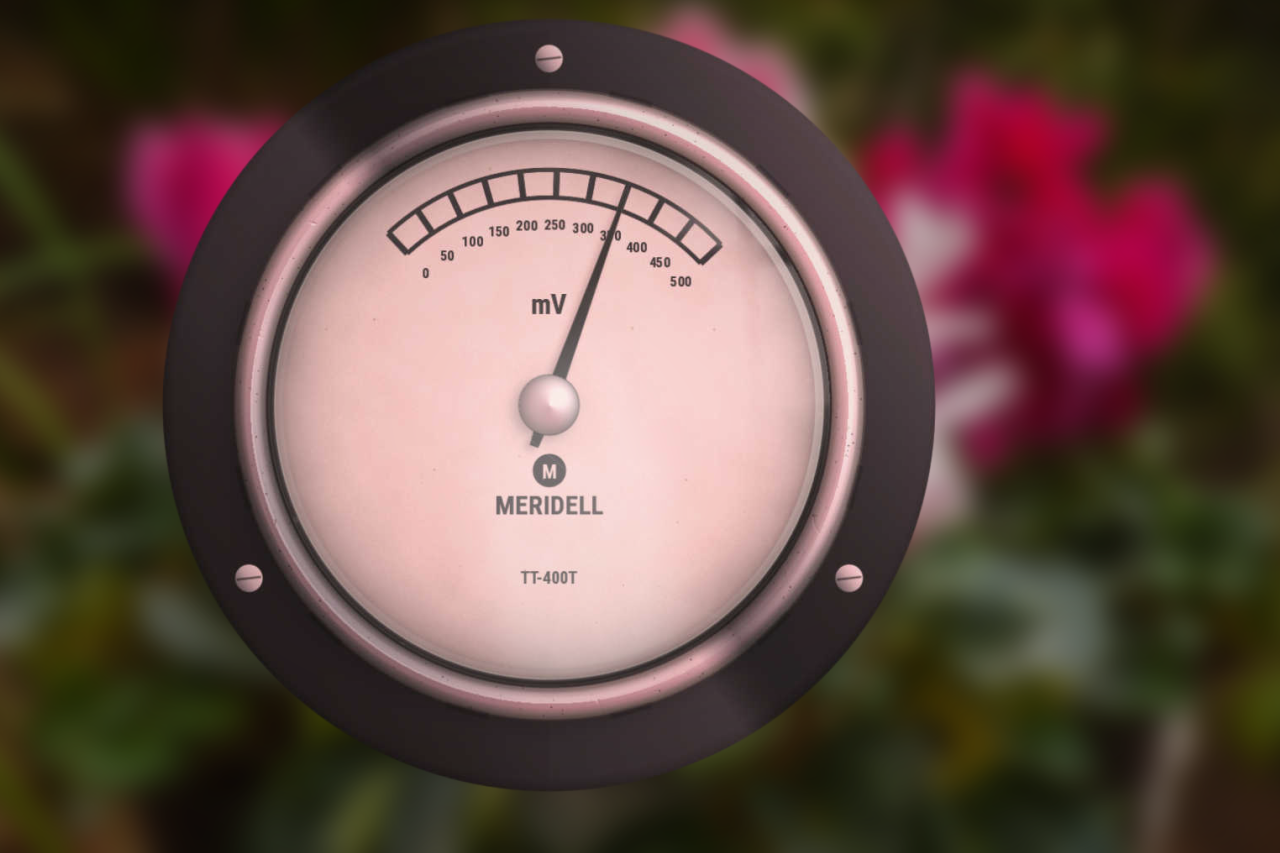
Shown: 350 mV
